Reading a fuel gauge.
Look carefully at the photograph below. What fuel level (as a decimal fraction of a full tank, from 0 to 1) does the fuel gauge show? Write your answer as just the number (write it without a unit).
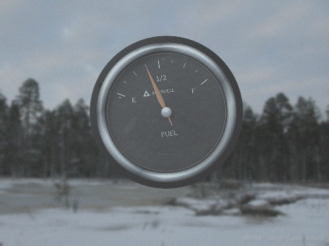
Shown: 0.375
